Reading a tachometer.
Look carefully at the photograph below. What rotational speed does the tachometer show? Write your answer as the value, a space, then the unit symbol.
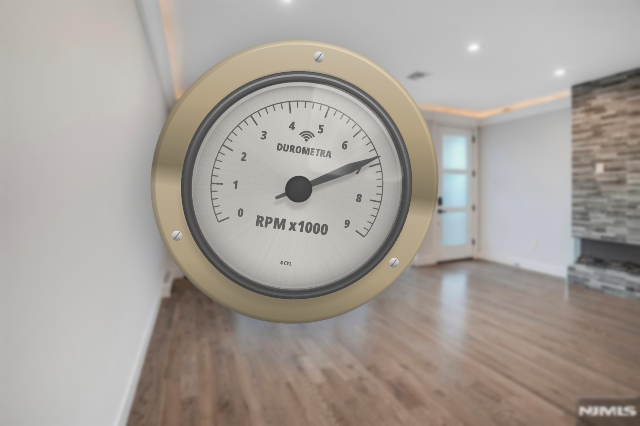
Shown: 6800 rpm
